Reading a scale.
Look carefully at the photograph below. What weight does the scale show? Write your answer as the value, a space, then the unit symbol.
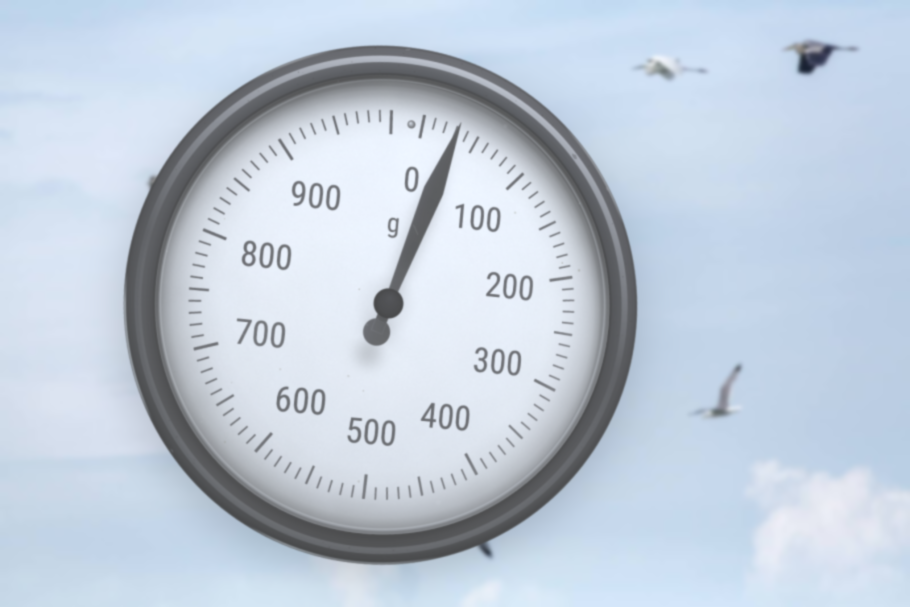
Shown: 30 g
